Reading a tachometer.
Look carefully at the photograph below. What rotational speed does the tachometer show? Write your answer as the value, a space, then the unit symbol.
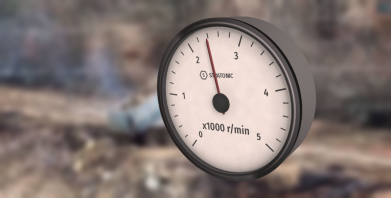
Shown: 2400 rpm
